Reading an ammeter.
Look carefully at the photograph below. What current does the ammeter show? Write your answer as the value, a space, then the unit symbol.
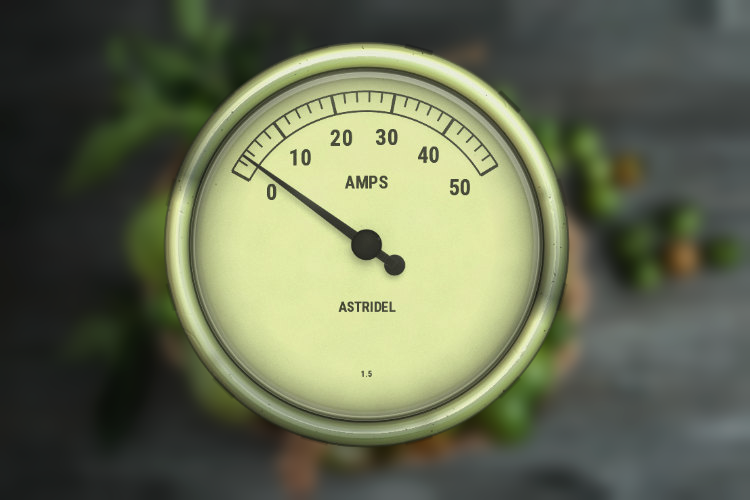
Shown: 3 A
